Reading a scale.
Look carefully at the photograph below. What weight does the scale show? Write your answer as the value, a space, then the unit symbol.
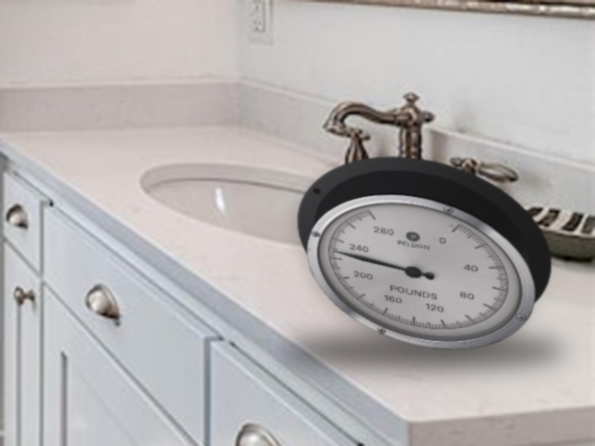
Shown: 230 lb
